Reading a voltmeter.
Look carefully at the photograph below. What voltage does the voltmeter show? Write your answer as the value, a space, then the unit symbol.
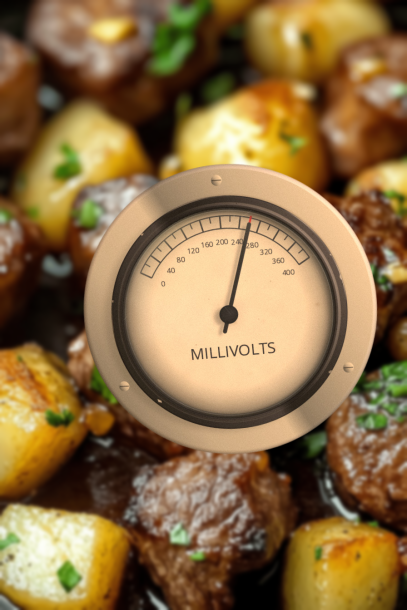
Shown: 260 mV
